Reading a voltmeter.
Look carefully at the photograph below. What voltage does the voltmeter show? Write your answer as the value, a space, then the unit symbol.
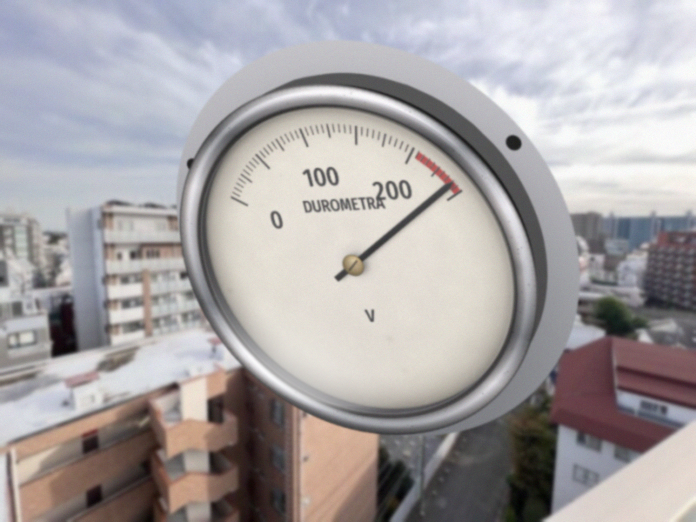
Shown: 240 V
